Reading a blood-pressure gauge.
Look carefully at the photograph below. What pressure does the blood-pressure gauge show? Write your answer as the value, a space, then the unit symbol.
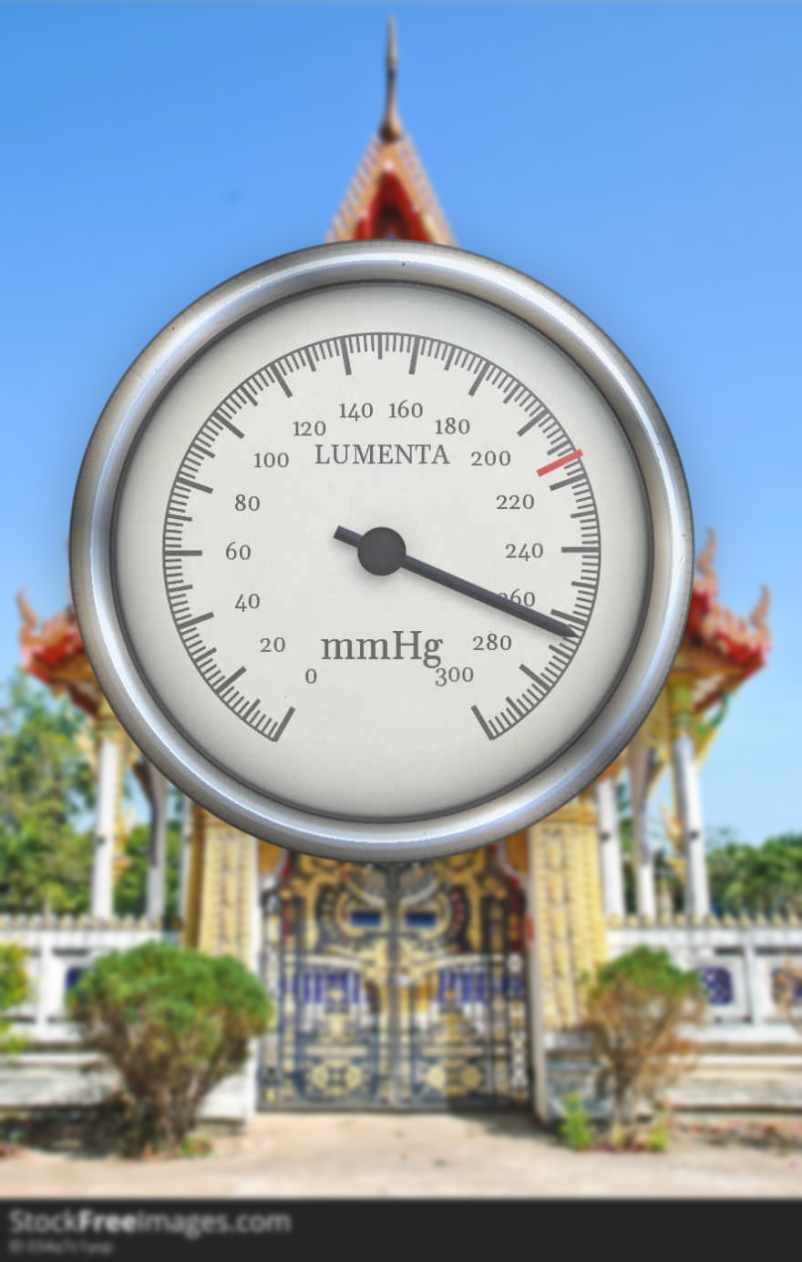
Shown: 264 mmHg
